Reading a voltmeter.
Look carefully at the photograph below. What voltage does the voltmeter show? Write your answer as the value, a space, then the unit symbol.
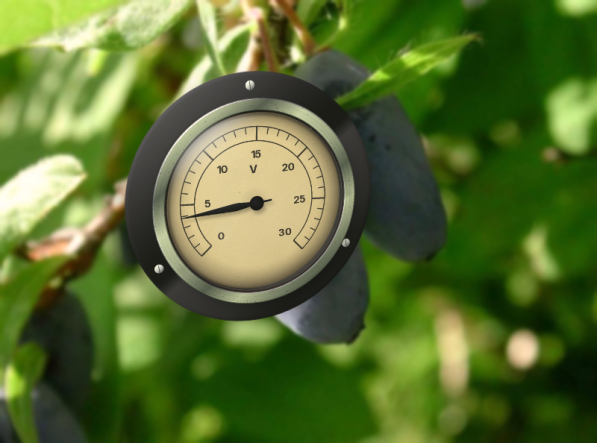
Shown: 4 V
